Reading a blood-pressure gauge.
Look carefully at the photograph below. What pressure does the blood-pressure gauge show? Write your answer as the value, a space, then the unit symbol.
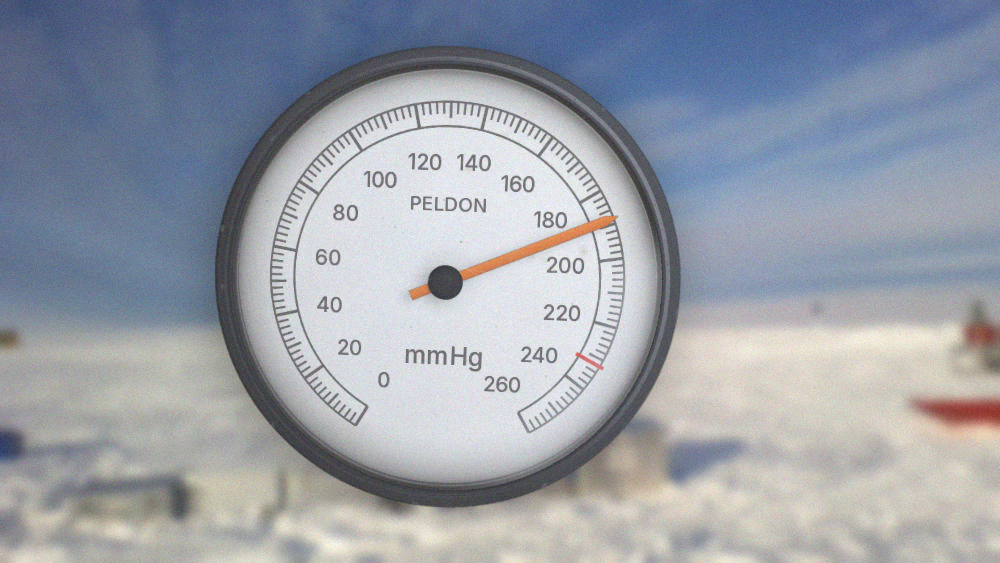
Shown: 188 mmHg
